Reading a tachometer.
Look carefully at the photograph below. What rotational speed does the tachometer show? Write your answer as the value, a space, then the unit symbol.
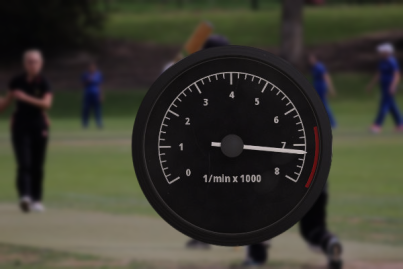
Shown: 7200 rpm
